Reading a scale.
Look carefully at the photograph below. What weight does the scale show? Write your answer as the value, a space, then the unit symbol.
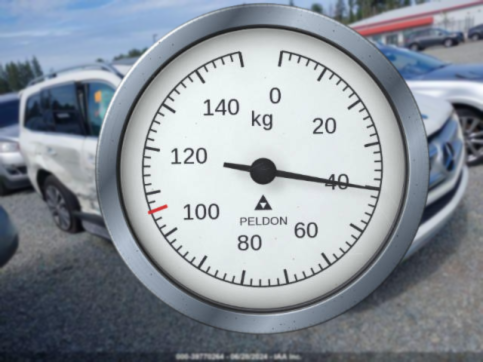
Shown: 40 kg
